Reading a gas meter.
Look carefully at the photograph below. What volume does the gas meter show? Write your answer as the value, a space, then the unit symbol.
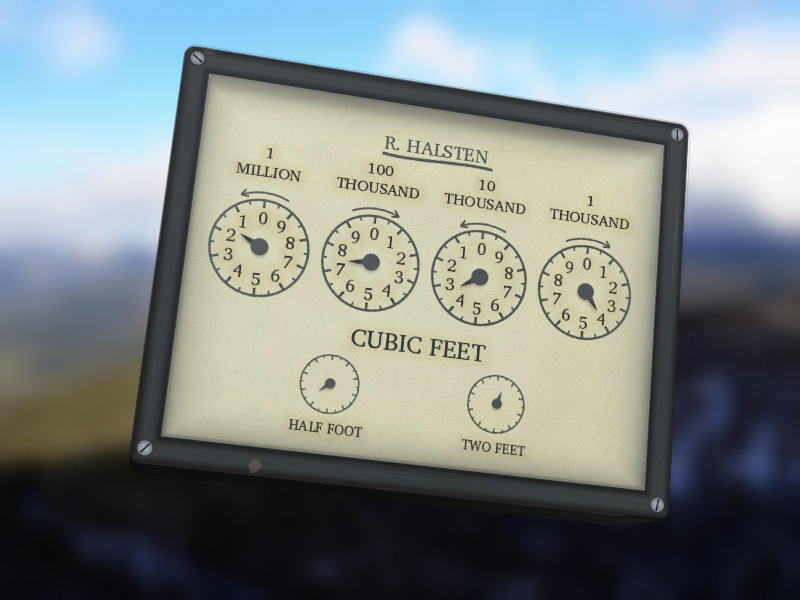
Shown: 173400 ft³
